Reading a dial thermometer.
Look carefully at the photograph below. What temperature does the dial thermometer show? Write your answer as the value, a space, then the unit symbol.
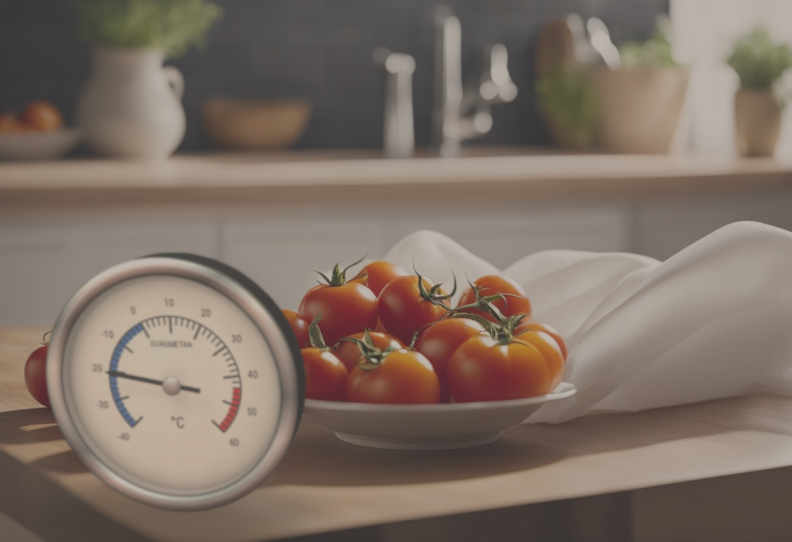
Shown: -20 °C
